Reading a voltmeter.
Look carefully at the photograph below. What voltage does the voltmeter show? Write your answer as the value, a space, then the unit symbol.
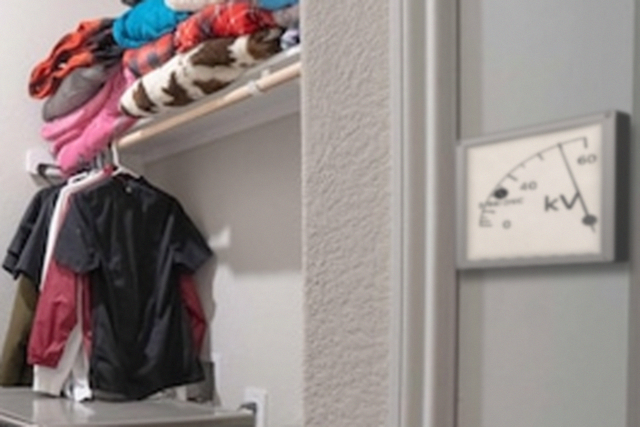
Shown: 55 kV
